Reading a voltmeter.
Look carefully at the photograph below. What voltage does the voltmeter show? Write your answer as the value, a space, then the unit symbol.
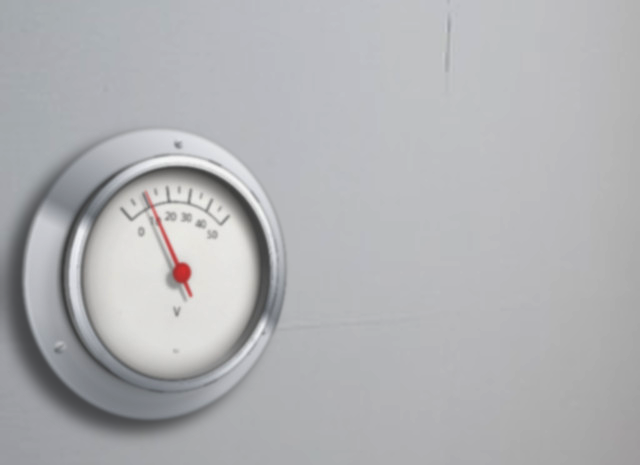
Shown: 10 V
